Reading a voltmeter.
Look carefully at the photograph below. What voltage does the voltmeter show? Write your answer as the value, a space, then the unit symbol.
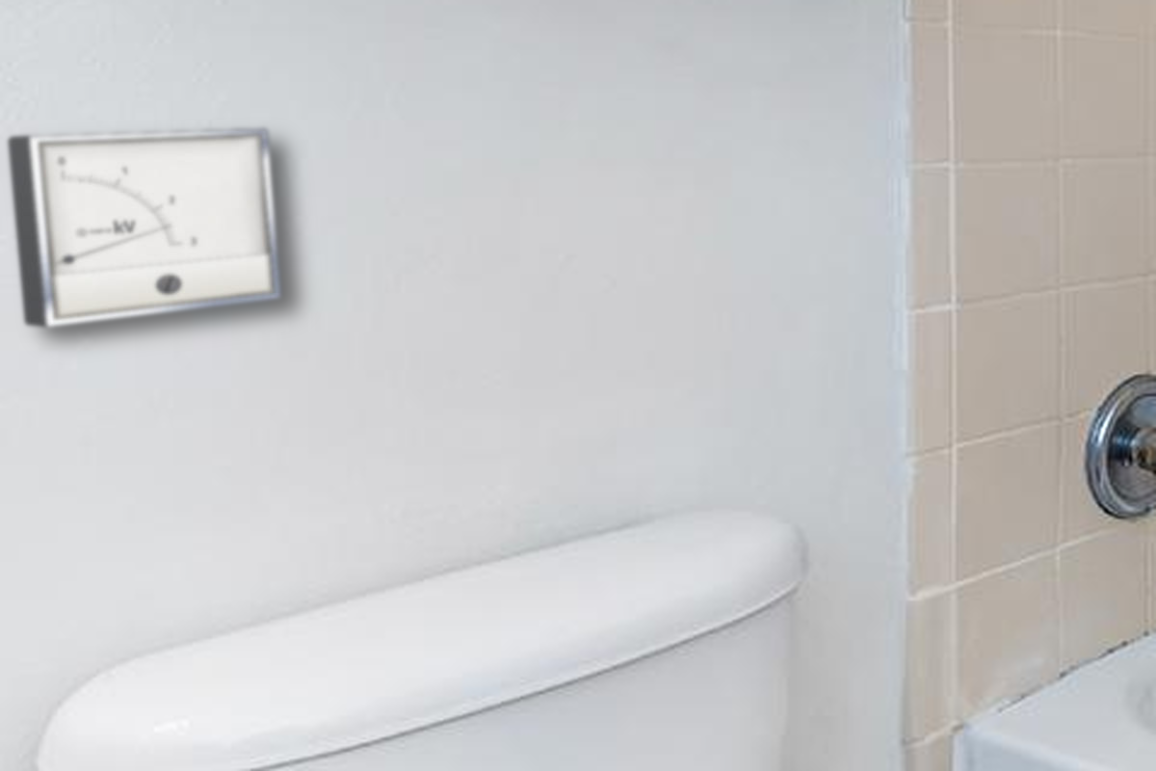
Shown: 2.5 kV
